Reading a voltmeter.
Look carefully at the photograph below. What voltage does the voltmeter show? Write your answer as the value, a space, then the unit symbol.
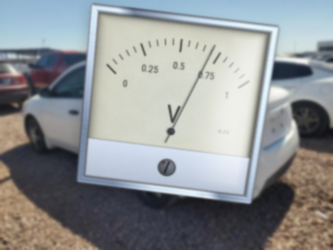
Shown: 0.7 V
